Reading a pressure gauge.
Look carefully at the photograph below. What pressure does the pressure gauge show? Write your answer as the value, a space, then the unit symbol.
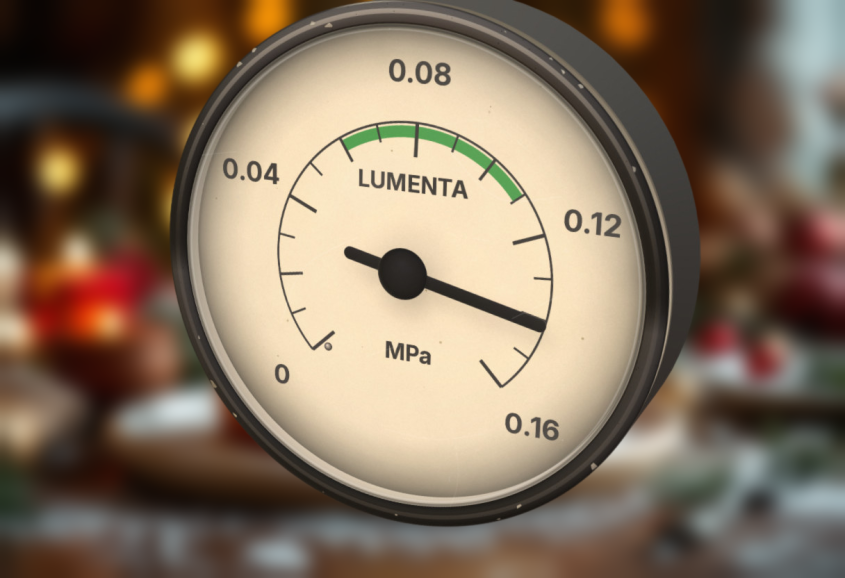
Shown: 0.14 MPa
